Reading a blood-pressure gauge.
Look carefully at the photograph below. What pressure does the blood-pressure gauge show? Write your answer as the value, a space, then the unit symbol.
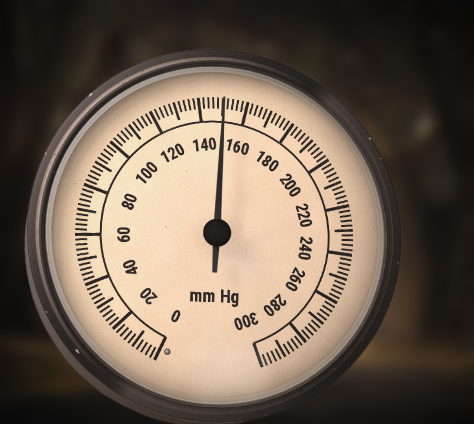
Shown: 150 mmHg
